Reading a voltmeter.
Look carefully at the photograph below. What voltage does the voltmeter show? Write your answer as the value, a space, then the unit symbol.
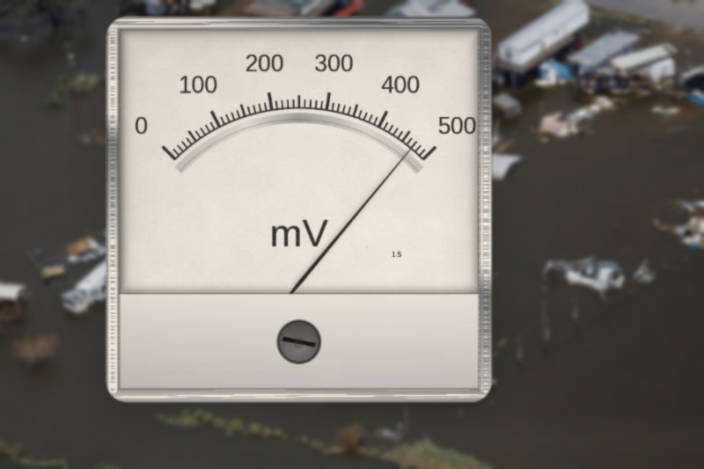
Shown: 470 mV
